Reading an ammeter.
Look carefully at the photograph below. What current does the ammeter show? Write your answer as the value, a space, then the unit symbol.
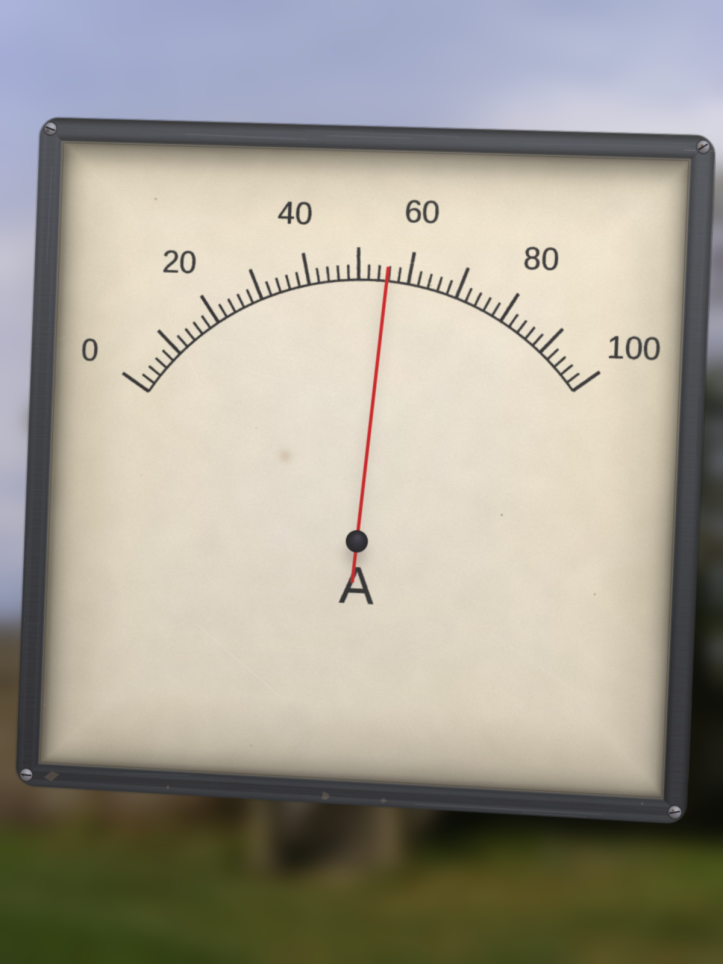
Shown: 56 A
